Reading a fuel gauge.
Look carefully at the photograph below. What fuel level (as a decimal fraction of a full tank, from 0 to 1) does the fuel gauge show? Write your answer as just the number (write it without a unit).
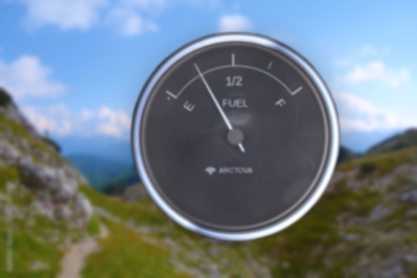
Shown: 0.25
